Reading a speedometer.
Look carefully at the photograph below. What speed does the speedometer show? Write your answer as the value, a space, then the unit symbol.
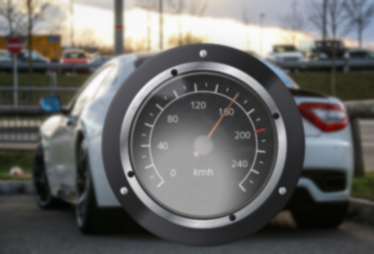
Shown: 160 km/h
